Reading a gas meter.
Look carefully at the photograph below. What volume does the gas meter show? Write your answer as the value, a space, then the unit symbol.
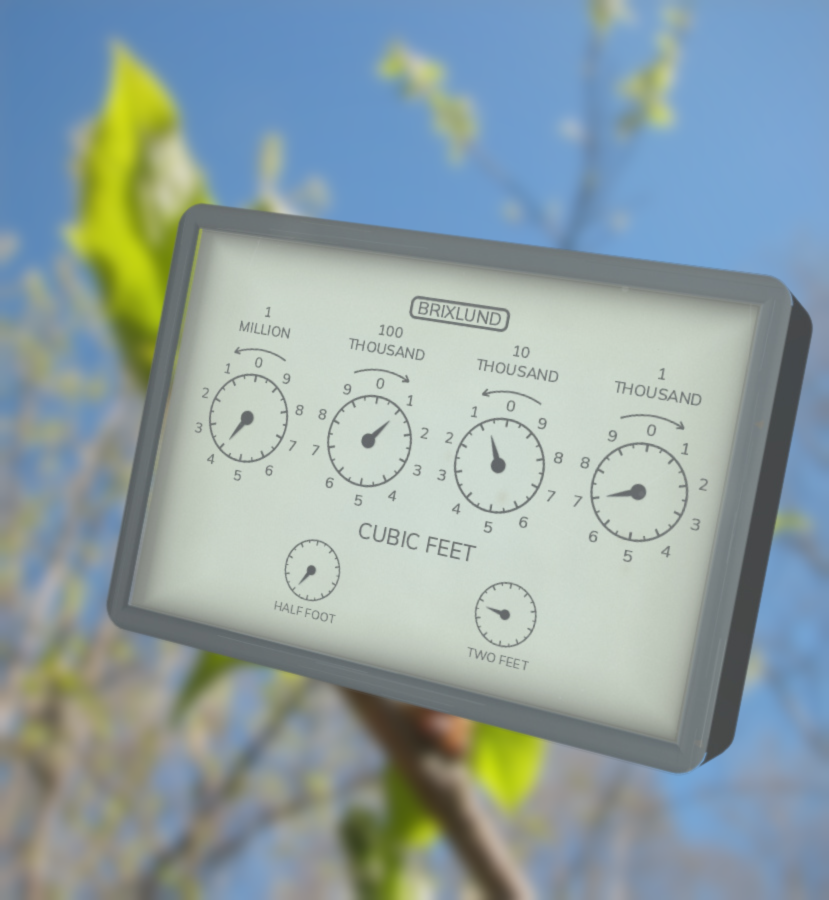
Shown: 410700 ft³
